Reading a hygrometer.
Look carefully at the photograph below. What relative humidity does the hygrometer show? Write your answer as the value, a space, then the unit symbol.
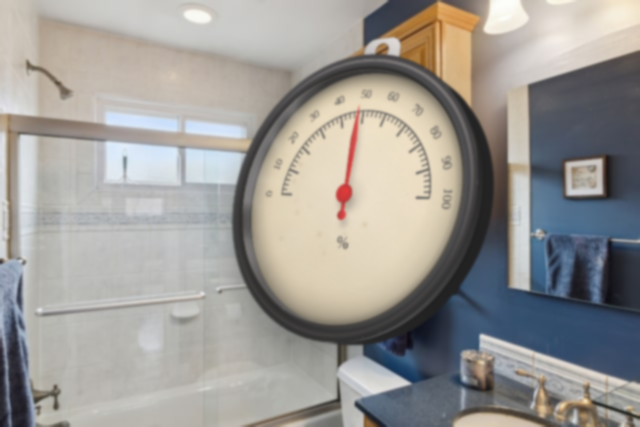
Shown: 50 %
